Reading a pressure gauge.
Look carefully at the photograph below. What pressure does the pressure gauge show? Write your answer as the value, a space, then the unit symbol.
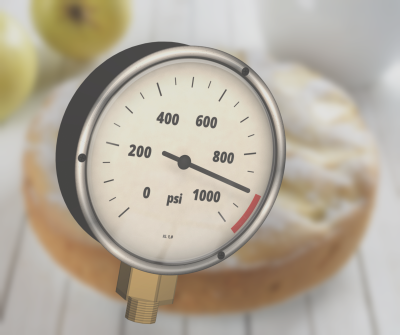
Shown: 900 psi
